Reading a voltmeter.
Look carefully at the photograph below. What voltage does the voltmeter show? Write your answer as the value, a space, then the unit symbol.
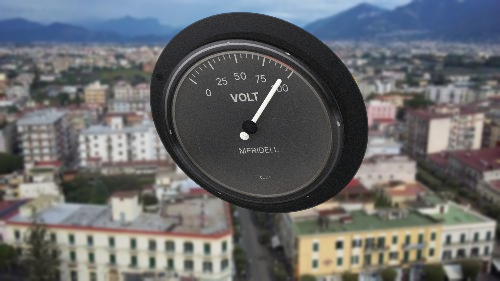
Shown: 95 V
